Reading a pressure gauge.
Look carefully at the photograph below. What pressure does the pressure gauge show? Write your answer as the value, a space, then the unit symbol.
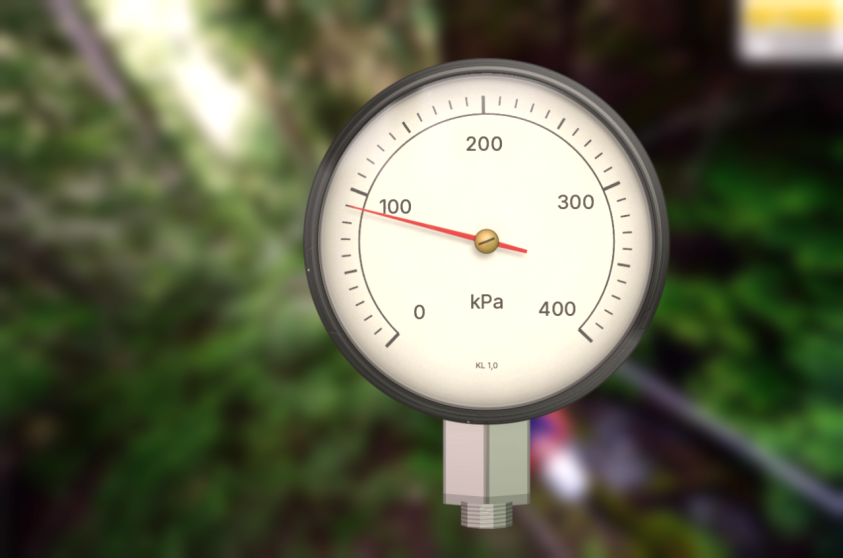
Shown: 90 kPa
